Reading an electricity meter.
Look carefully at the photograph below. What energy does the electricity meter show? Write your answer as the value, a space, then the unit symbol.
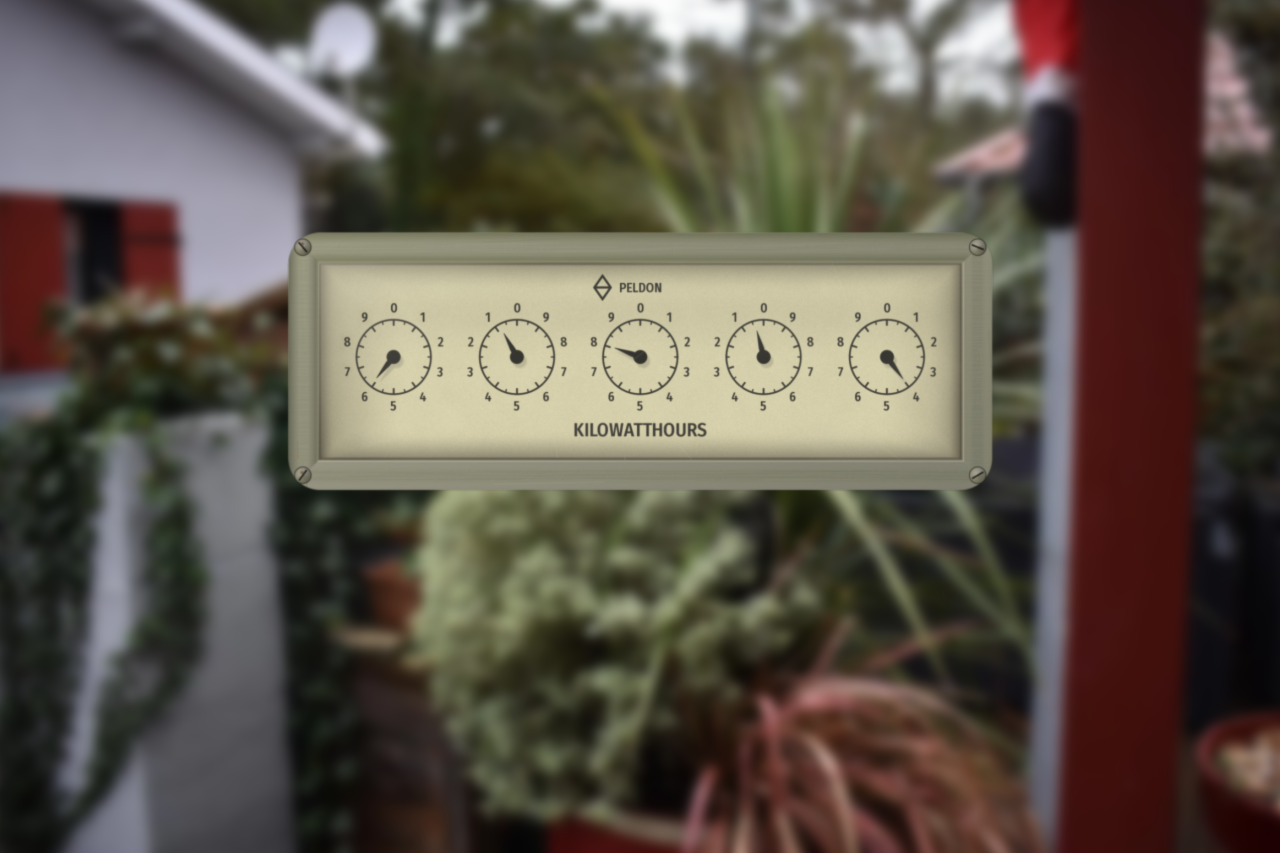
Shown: 60804 kWh
